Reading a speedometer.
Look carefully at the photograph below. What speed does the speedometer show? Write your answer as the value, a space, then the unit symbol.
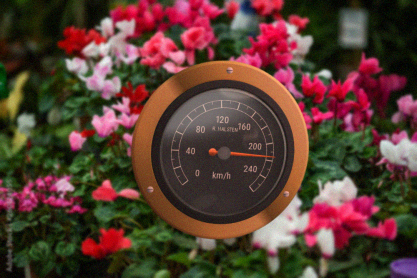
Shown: 215 km/h
